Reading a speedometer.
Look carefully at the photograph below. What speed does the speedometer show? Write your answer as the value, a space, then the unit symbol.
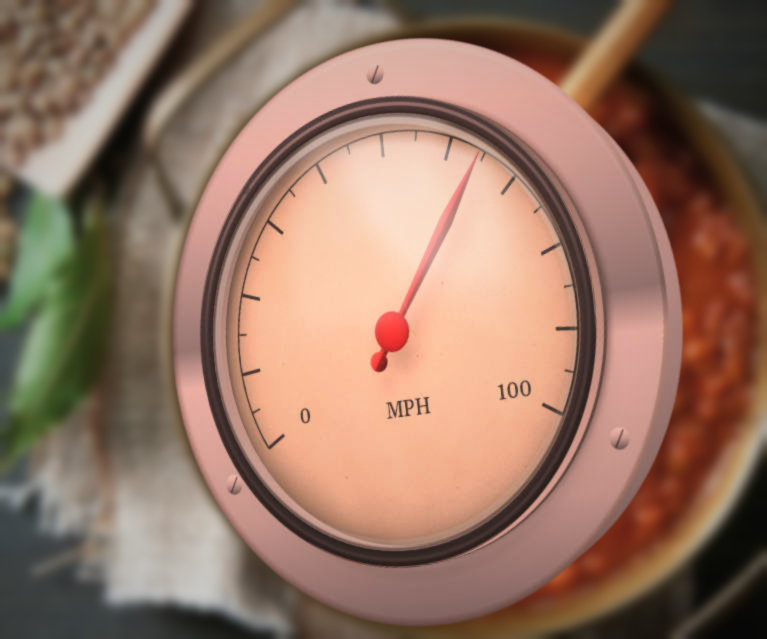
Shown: 65 mph
